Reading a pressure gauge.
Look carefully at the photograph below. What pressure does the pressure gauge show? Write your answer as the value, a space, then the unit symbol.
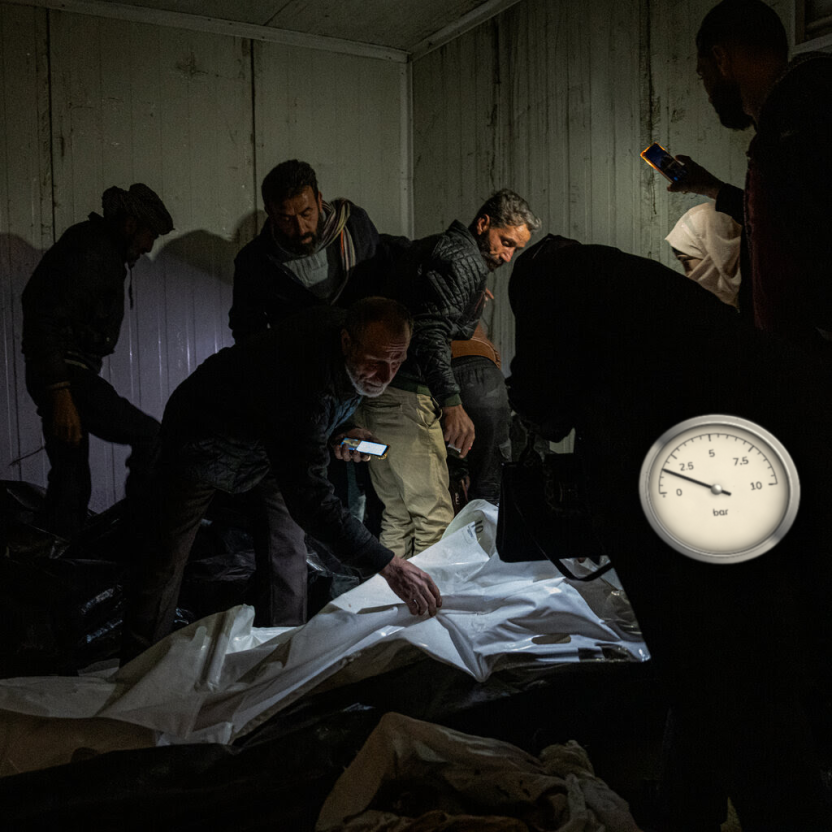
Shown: 1.5 bar
